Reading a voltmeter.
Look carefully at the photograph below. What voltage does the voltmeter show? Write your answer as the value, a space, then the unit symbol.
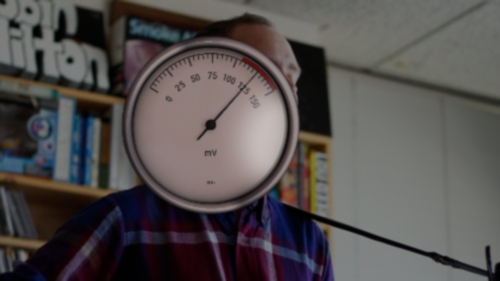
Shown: 125 mV
